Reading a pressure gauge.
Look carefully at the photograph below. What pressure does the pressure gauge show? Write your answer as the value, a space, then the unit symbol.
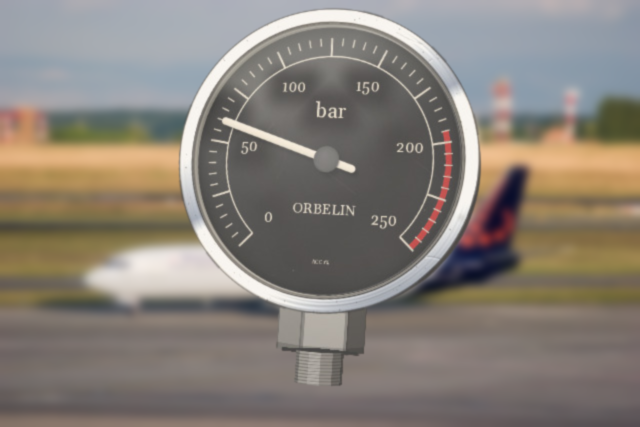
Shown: 60 bar
